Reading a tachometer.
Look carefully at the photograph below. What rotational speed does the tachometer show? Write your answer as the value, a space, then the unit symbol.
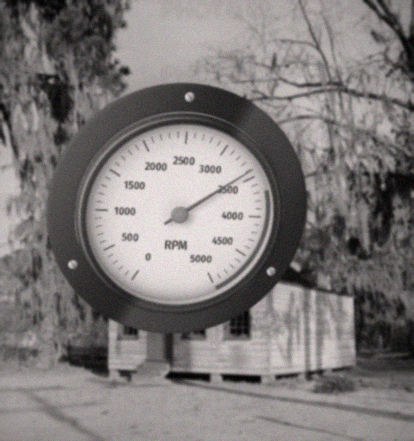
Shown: 3400 rpm
